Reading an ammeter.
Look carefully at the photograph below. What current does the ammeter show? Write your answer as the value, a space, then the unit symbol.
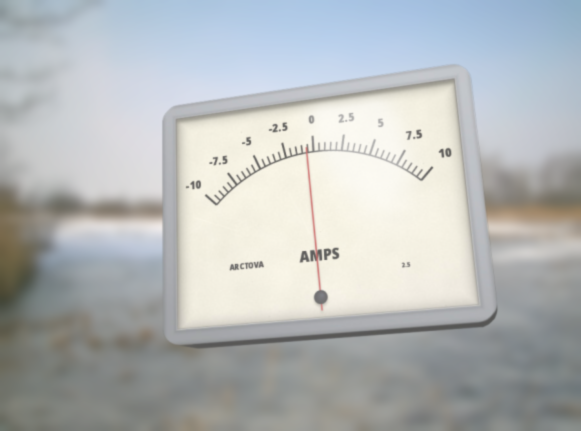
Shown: -0.5 A
